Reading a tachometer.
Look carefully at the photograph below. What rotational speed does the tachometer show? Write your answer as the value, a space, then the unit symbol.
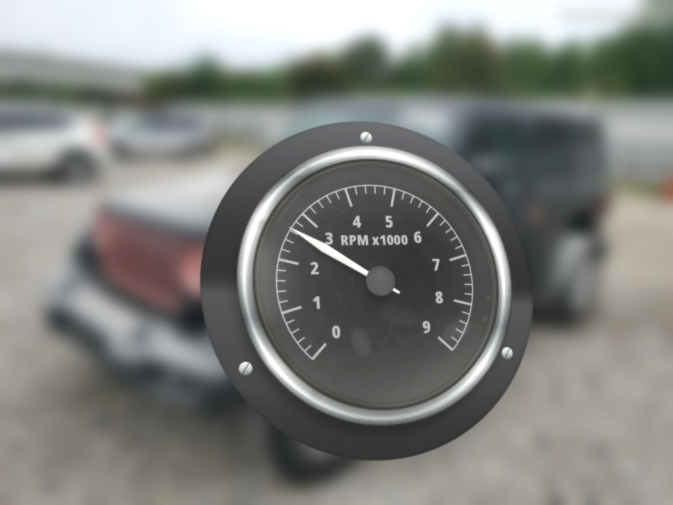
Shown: 2600 rpm
